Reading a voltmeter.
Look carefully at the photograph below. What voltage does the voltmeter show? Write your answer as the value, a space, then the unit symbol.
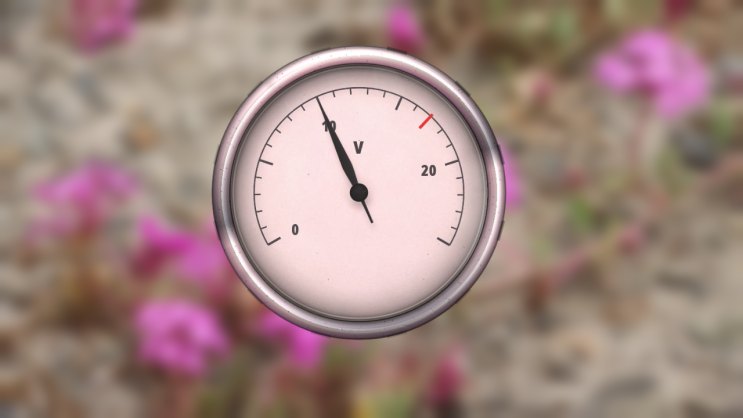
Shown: 10 V
